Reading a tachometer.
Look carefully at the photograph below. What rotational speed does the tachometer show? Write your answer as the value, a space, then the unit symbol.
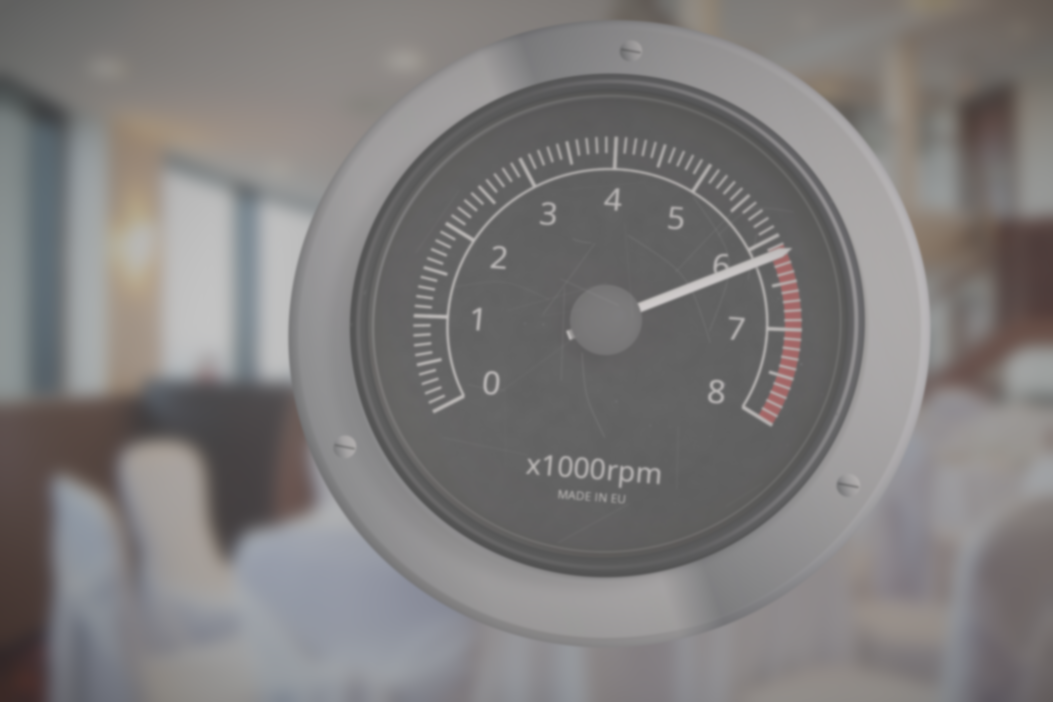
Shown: 6200 rpm
